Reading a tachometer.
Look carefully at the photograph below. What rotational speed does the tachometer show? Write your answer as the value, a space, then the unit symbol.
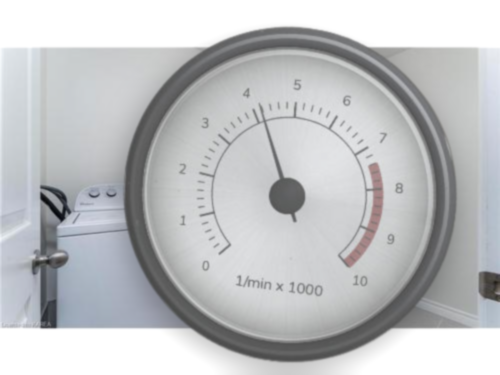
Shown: 4200 rpm
